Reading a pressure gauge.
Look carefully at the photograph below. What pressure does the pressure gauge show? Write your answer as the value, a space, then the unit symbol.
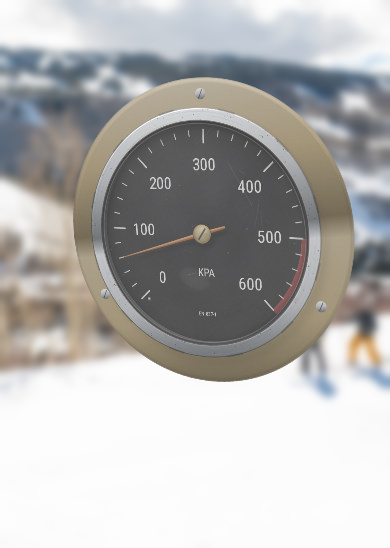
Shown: 60 kPa
